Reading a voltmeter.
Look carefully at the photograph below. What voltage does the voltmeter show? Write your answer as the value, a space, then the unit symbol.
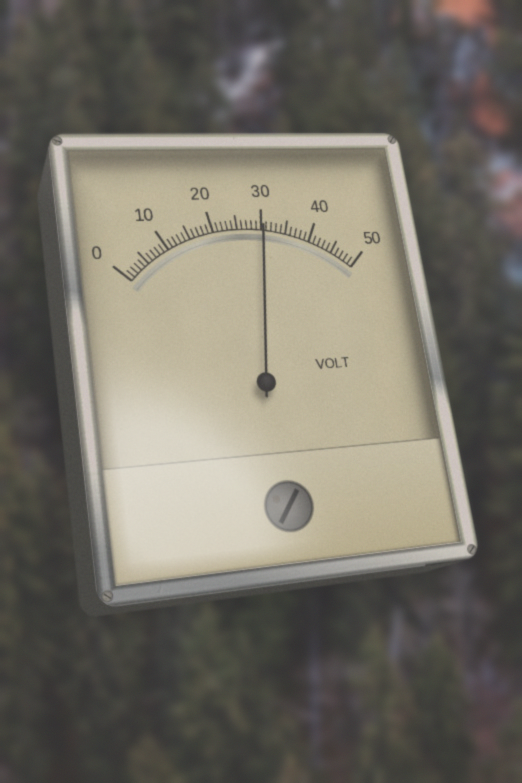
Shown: 30 V
